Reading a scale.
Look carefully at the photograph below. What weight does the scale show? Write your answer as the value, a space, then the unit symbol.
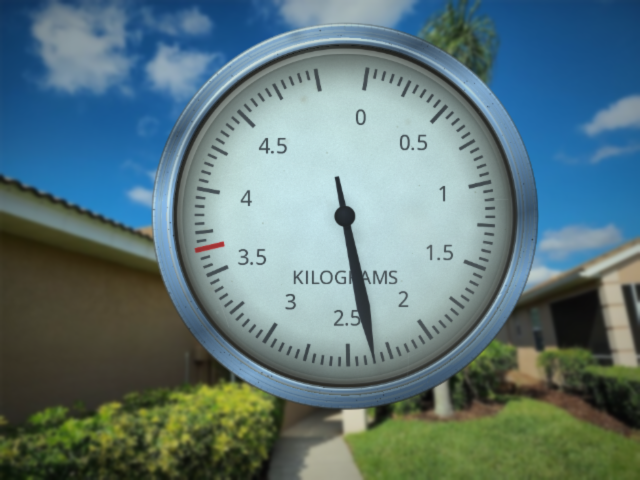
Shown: 2.35 kg
